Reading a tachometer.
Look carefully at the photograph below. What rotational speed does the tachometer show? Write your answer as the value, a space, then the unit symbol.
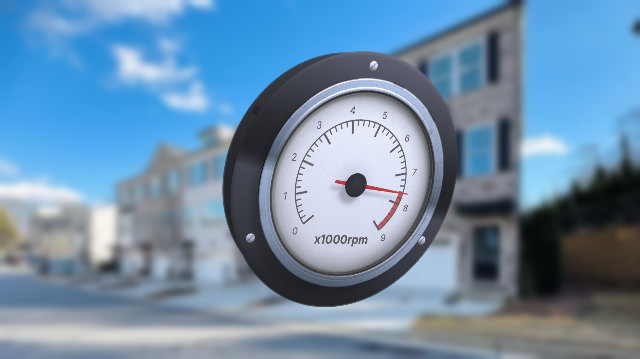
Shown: 7600 rpm
